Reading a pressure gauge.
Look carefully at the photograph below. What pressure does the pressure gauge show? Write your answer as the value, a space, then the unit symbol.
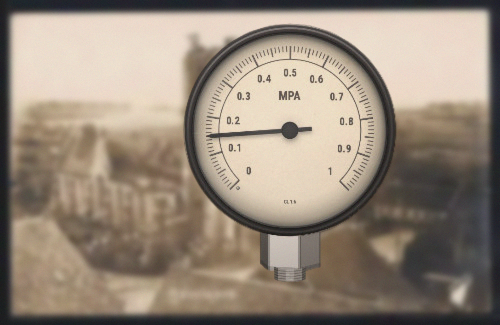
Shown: 0.15 MPa
